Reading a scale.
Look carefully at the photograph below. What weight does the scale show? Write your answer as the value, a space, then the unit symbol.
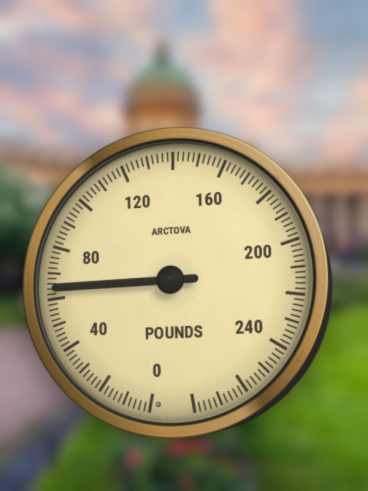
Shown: 64 lb
